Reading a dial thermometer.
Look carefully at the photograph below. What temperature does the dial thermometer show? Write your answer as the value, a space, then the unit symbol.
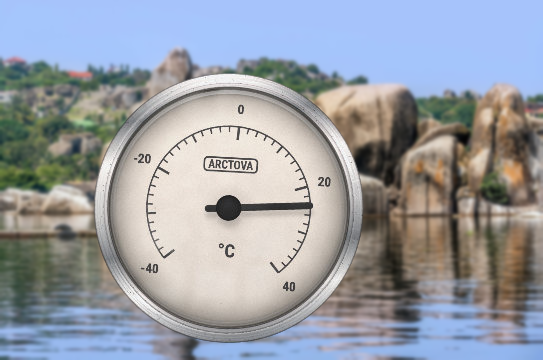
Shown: 24 °C
